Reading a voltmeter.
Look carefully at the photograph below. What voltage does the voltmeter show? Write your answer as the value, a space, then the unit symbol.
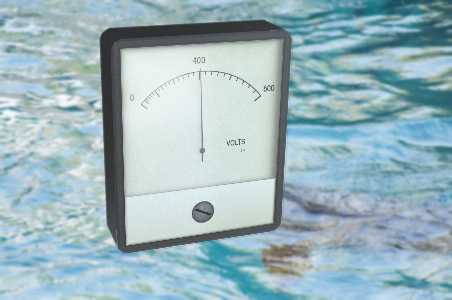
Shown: 400 V
